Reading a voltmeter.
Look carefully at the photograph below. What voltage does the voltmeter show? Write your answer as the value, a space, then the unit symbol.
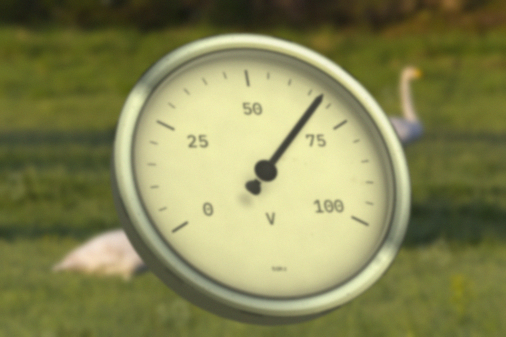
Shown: 67.5 V
